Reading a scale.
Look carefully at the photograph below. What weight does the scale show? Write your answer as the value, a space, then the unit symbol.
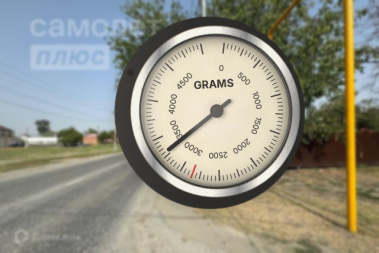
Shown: 3300 g
